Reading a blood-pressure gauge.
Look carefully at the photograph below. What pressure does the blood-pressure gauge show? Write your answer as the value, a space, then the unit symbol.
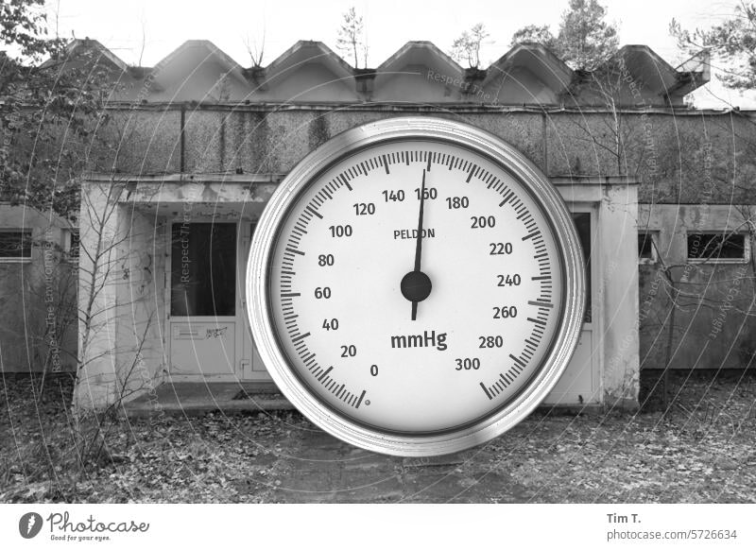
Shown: 158 mmHg
